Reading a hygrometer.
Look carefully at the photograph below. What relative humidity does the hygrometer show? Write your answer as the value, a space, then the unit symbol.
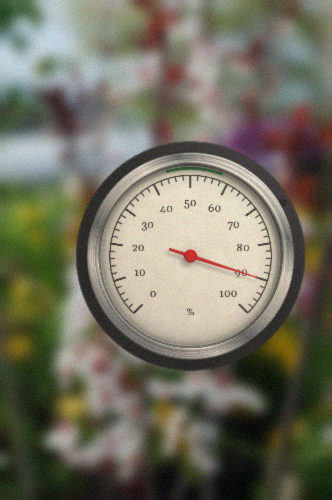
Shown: 90 %
